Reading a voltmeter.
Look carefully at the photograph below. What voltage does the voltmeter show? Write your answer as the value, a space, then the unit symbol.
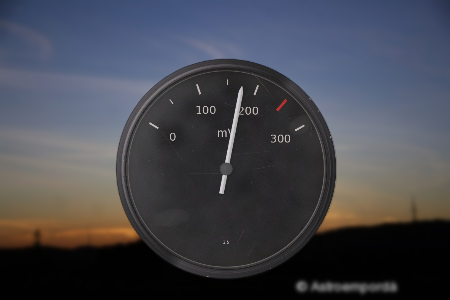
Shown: 175 mV
